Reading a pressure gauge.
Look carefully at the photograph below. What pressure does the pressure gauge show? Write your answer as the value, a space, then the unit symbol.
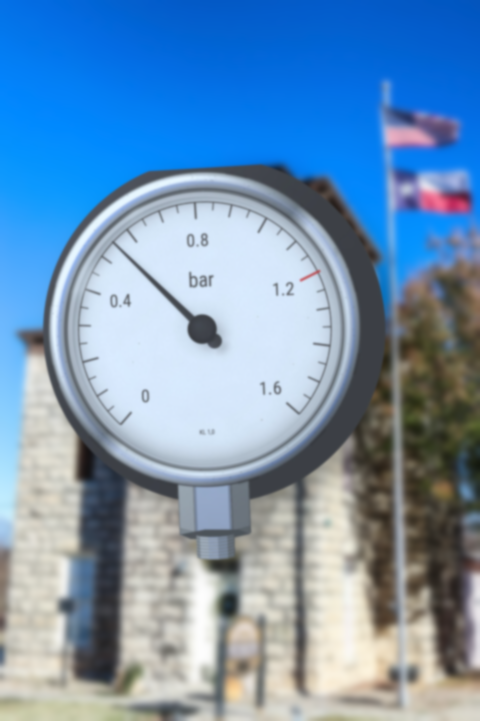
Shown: 0.55 bar
